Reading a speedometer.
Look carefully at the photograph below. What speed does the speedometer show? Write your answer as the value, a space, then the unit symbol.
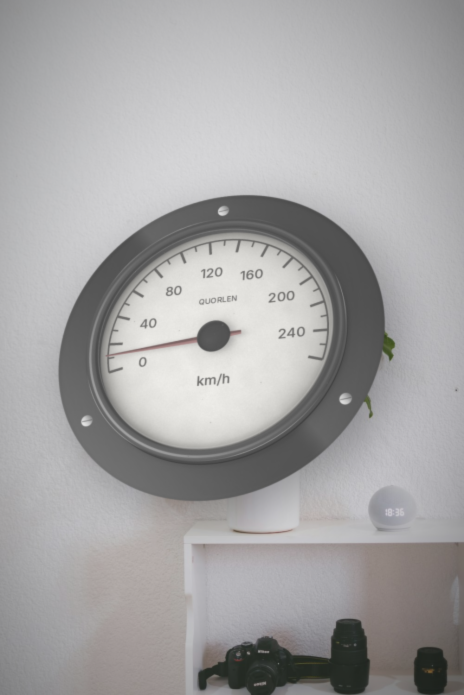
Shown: 10 km/h
